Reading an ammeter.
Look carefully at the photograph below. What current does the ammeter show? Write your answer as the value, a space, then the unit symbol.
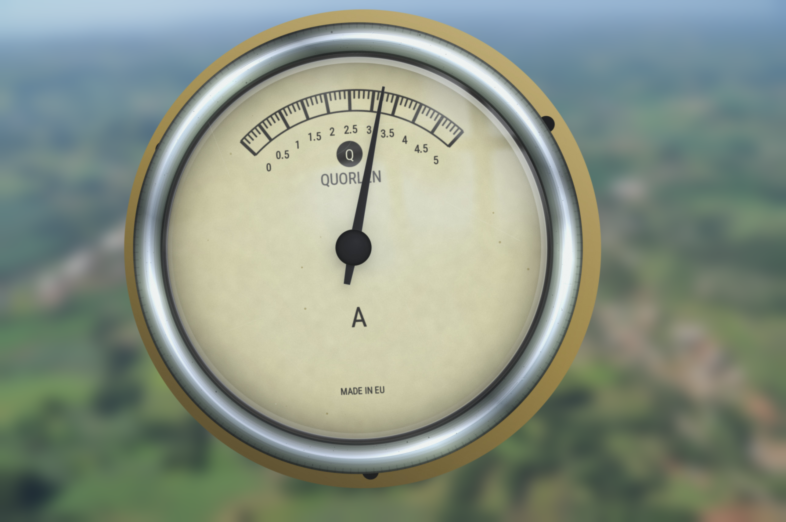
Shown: 3.2 A
